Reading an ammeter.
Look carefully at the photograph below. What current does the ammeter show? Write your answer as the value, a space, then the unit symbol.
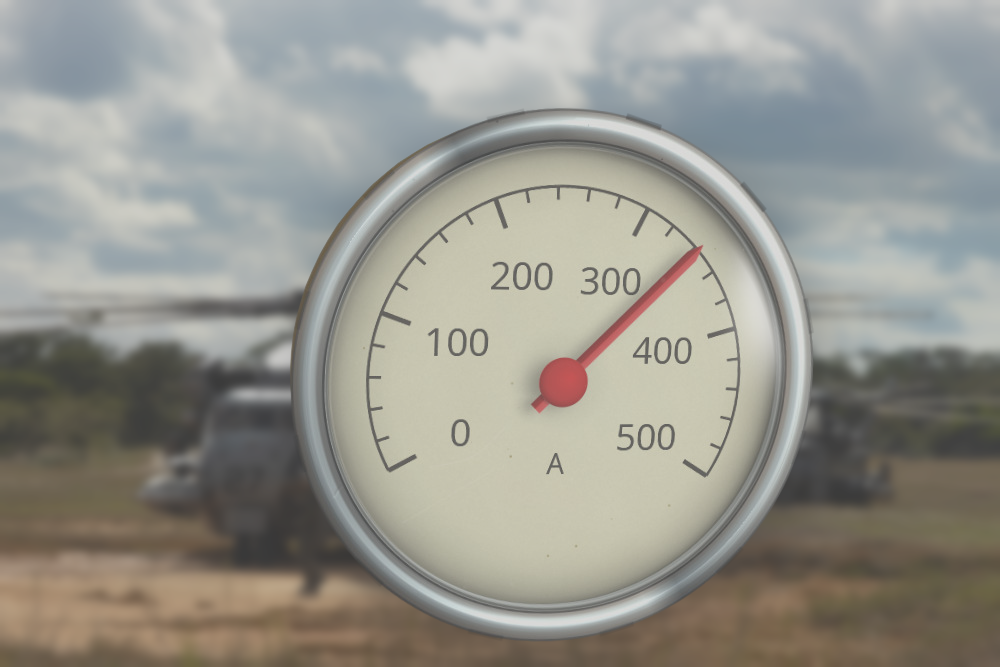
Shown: 340 A
